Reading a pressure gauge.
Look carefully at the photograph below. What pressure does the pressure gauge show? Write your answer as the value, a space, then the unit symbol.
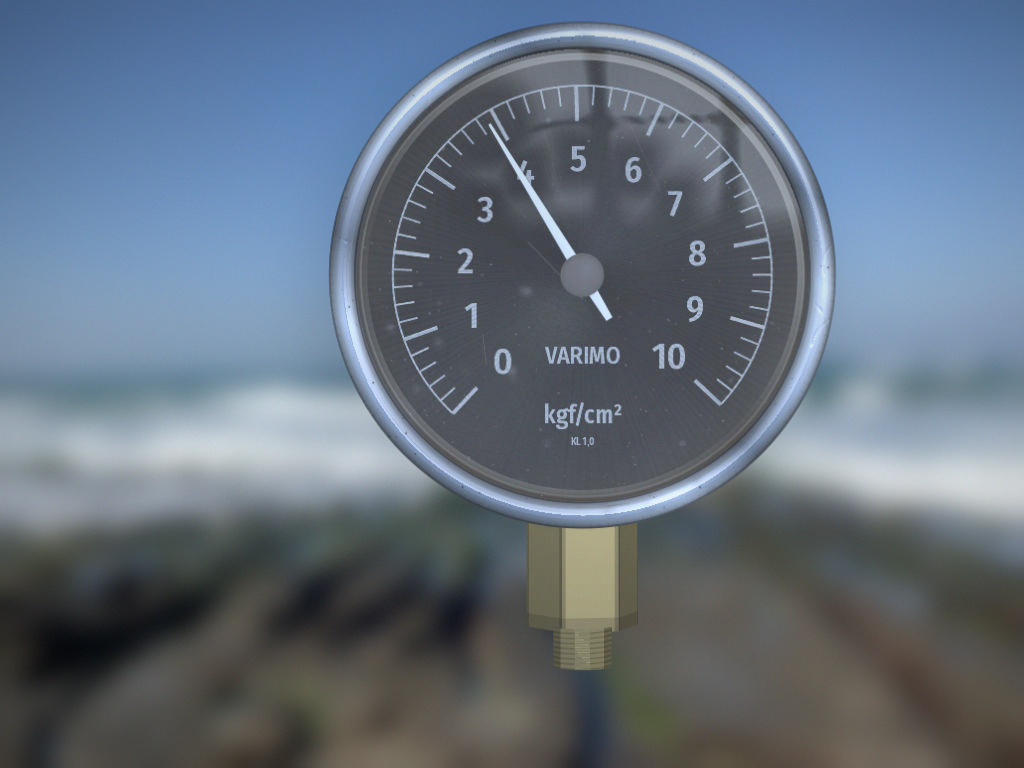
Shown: 3.9 kg/cm²
